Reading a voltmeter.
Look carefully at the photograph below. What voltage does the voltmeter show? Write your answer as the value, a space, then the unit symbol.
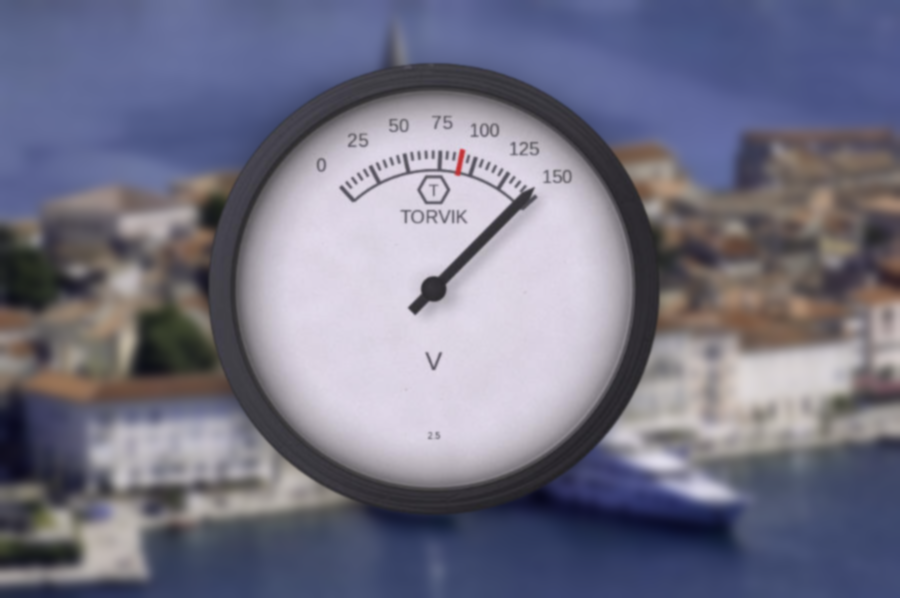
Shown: 145 V
